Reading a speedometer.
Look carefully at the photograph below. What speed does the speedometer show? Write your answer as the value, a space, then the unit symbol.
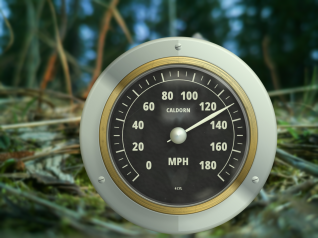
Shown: 130 mph
